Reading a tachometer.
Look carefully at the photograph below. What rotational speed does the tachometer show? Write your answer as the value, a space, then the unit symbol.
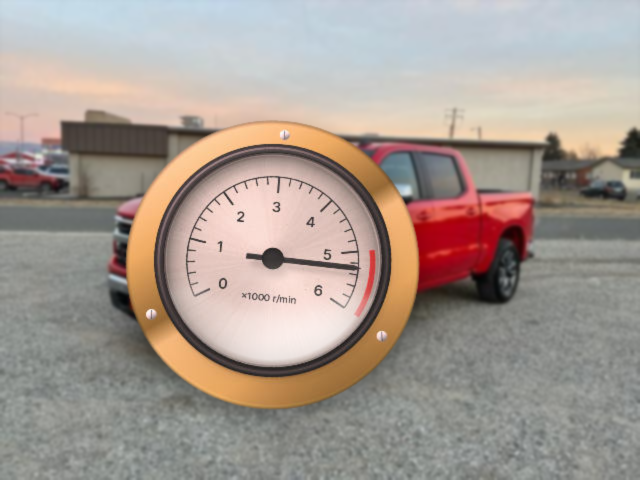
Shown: 5300 rpm
